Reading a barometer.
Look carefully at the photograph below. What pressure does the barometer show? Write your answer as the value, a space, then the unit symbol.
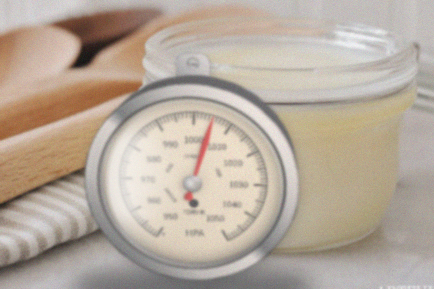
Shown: 1005 hPa
